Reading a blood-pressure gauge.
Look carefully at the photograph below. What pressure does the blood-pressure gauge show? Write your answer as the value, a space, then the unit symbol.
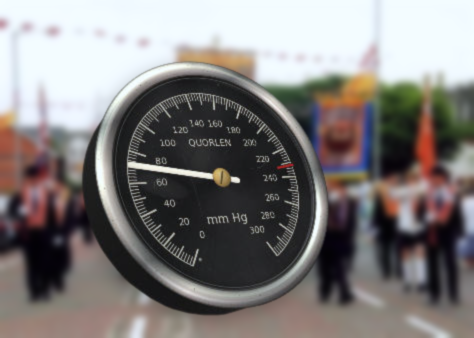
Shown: 70 mmHg
